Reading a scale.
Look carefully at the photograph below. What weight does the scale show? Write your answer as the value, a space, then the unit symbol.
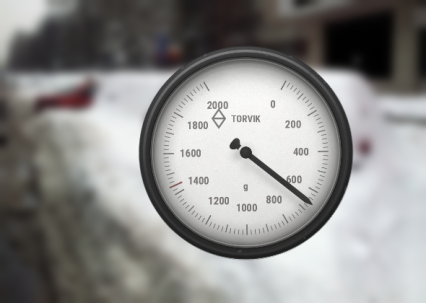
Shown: 660 g
